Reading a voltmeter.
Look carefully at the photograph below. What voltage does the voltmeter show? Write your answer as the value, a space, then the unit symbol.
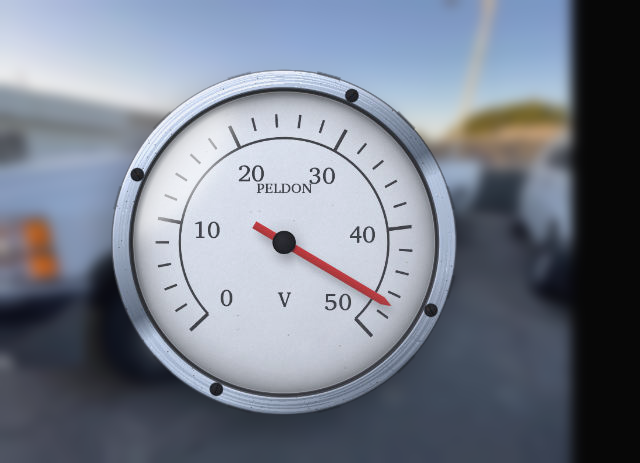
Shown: 47 V
